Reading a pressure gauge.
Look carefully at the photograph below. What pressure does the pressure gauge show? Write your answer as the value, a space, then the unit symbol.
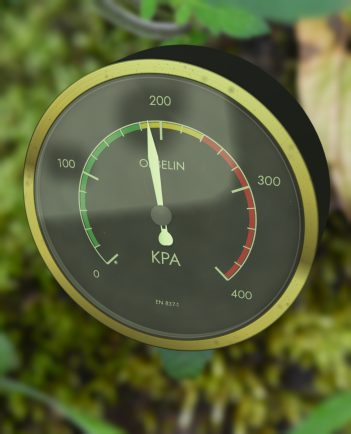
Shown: 190 kPa
